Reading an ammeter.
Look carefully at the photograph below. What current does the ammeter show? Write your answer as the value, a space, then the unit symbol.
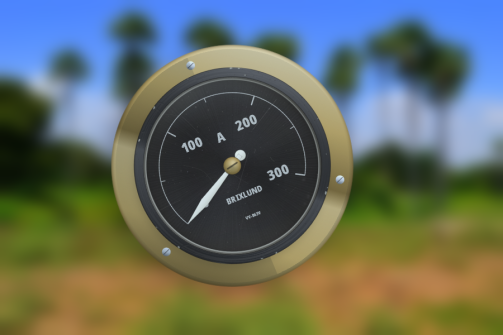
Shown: 0 A
